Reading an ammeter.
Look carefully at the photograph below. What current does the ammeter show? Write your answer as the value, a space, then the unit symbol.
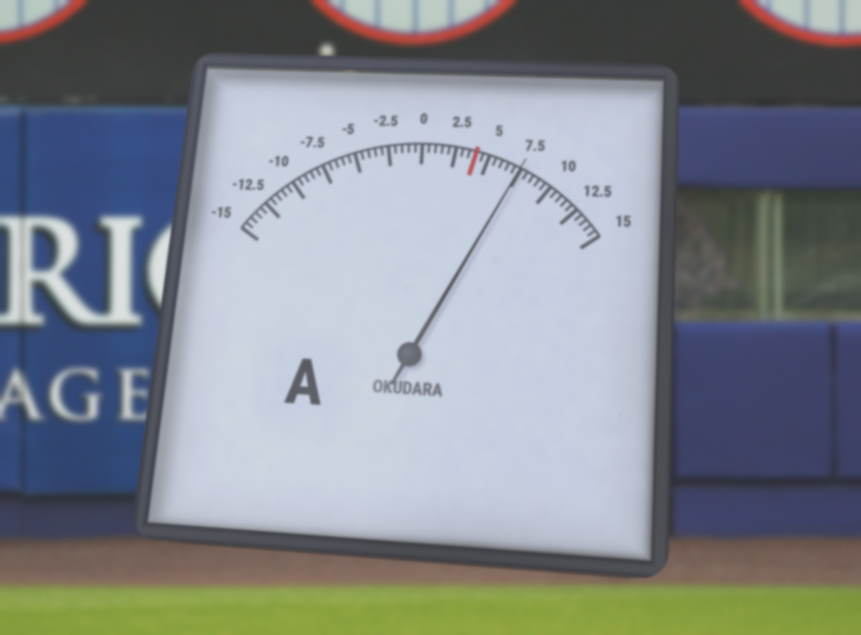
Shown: 7.5 A
